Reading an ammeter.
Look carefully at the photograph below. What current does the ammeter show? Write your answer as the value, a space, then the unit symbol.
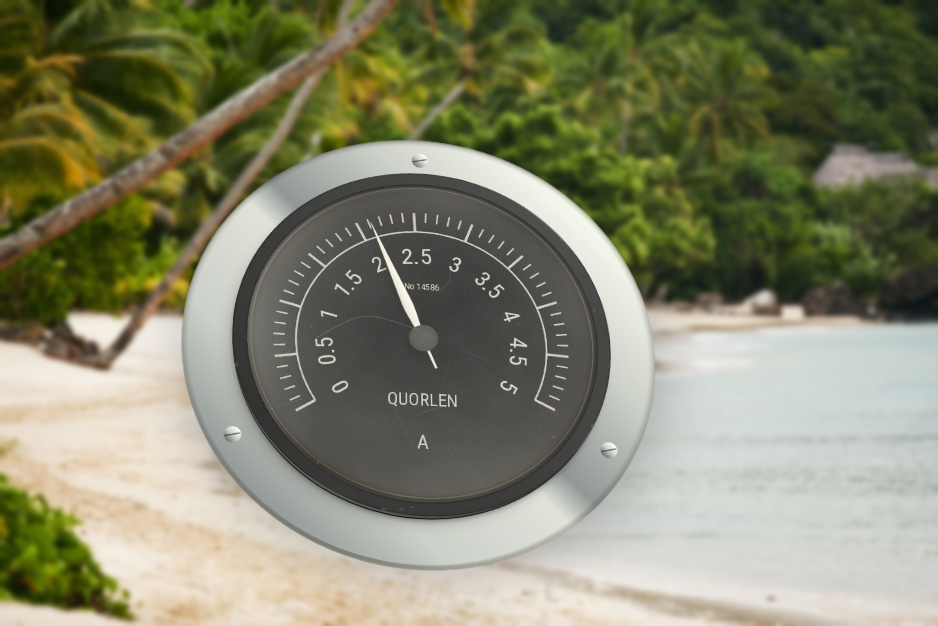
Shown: 2.1 A
